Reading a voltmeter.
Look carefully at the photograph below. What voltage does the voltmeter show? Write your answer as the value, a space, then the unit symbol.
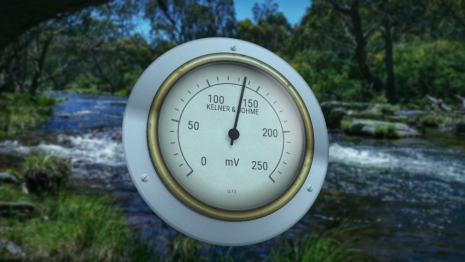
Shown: 135 mV
